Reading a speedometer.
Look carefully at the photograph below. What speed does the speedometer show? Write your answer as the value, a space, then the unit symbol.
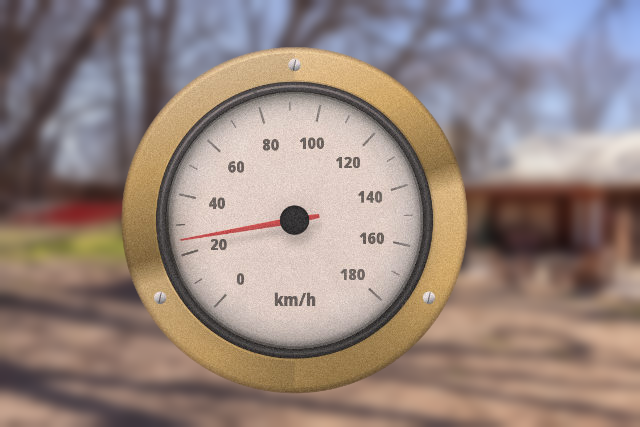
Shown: 25 km/h
